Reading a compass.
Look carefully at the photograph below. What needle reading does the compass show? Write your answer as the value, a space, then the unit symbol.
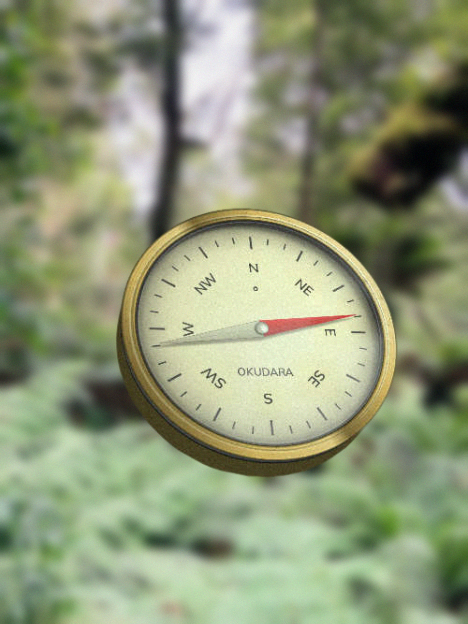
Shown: 80 °
